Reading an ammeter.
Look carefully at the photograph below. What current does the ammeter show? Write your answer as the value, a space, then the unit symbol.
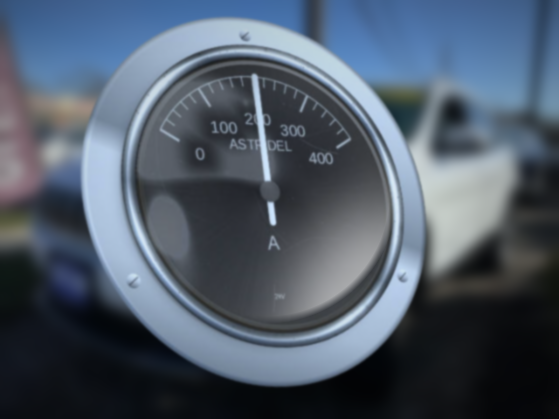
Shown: 200 A
